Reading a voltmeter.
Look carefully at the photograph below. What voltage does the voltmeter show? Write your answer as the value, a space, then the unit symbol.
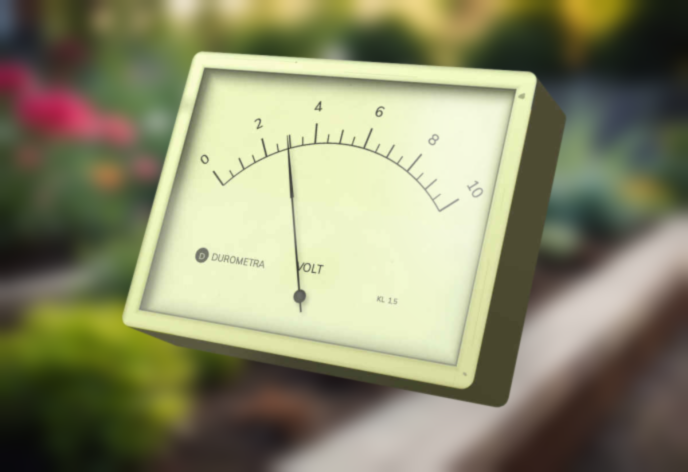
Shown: 3 V
